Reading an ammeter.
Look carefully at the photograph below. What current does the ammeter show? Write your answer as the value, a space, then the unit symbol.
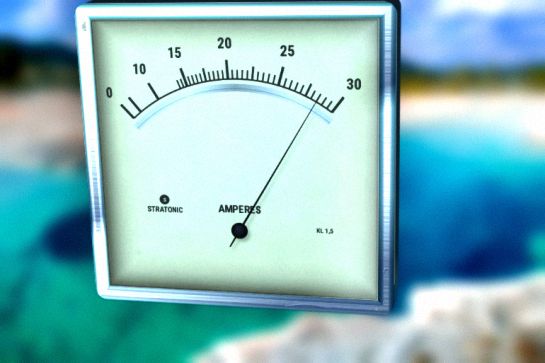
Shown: 28.5 A
